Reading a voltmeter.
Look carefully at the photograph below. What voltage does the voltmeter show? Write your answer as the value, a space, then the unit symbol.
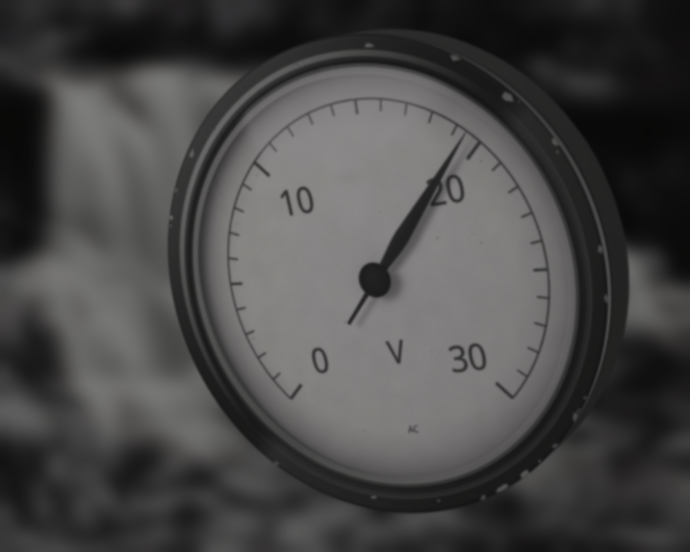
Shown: 19.5 V
